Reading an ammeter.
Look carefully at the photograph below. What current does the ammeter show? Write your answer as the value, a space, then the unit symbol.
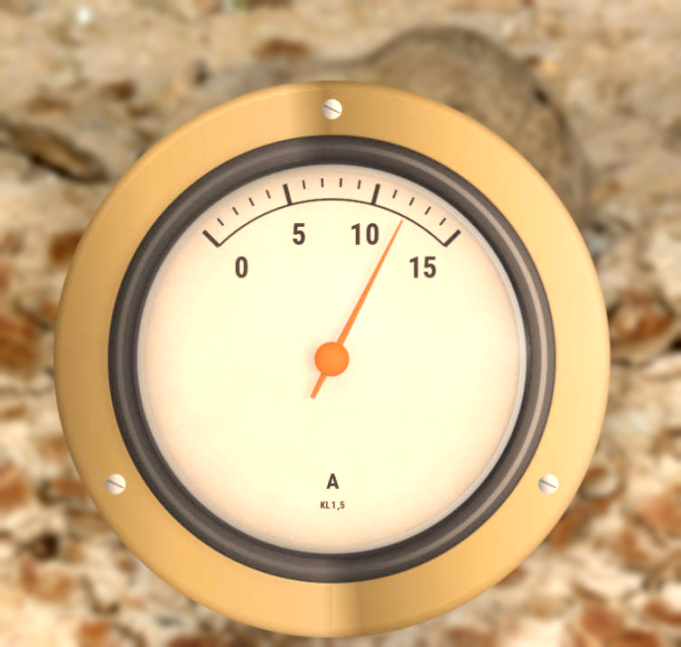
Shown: 12 A
